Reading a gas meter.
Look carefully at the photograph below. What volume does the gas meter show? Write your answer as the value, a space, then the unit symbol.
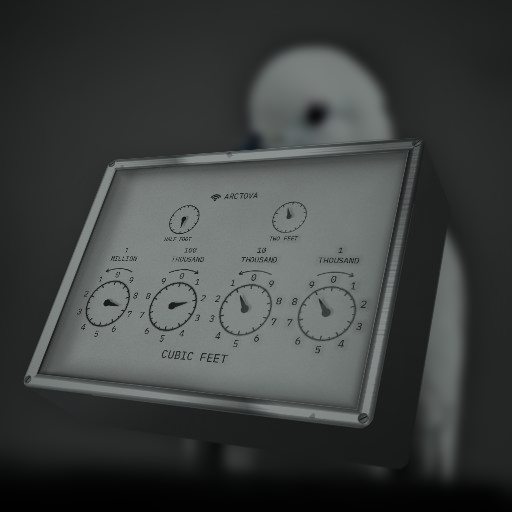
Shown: 720900 ft³
